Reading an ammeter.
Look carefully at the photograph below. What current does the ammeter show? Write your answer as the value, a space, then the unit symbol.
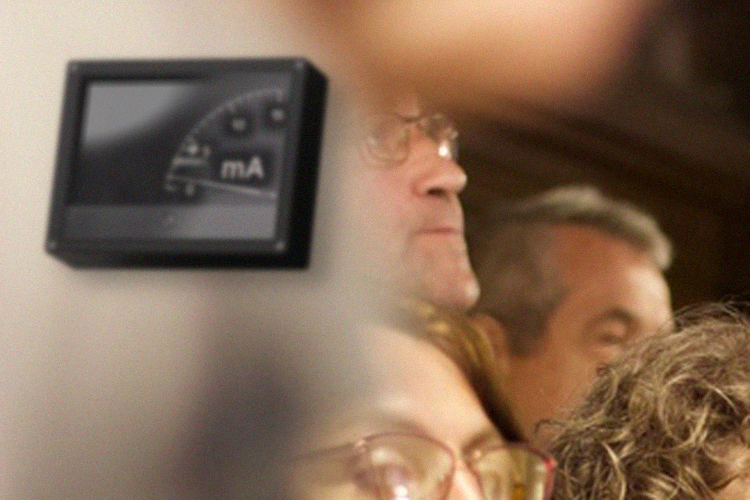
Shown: 1 mA
